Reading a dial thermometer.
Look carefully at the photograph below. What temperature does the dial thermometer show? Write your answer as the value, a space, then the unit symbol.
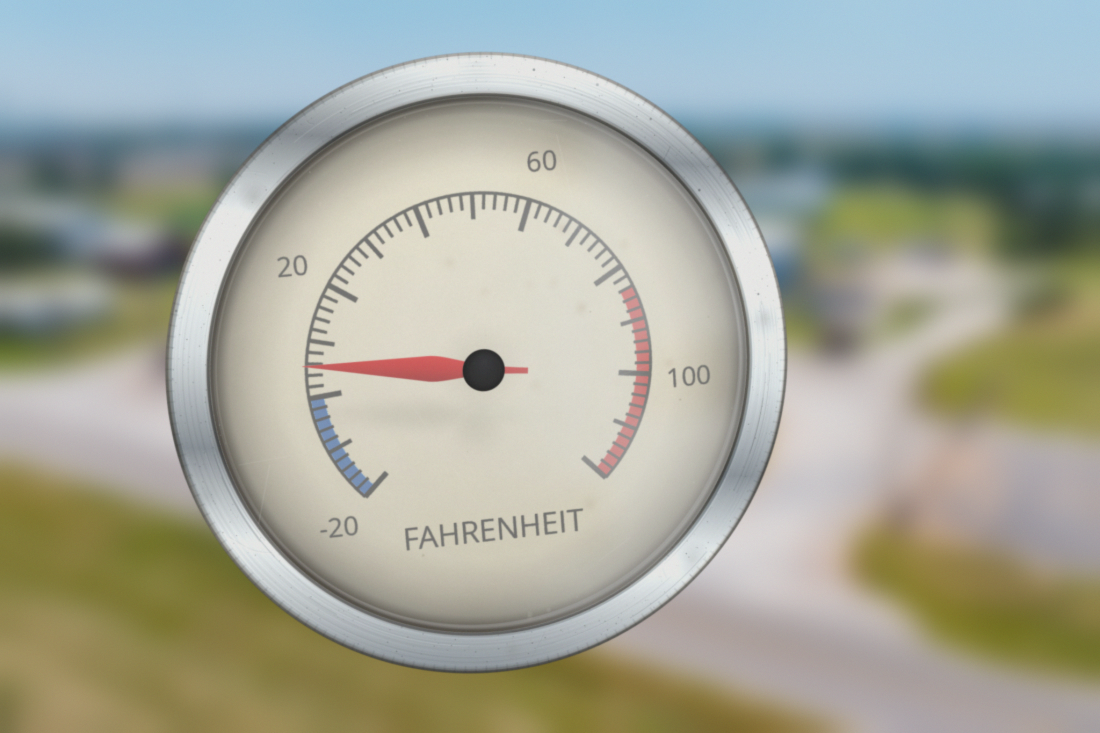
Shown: 6 °F
